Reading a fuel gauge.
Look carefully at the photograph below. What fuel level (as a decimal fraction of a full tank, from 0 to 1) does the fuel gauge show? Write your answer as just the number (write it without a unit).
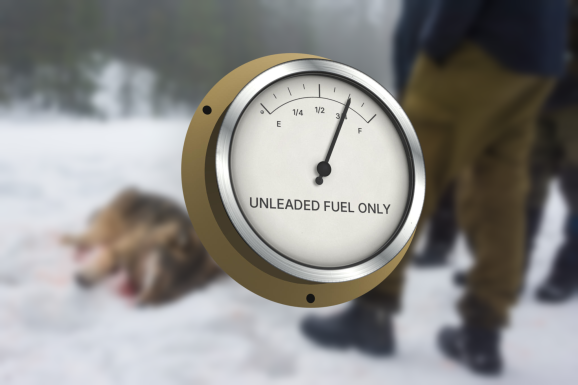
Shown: 0.75
